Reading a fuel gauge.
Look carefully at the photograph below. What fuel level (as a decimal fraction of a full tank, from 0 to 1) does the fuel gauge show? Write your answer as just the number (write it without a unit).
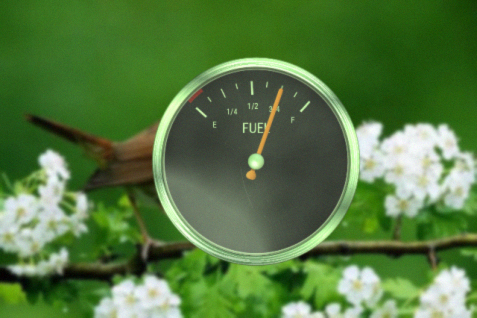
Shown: 0.75
